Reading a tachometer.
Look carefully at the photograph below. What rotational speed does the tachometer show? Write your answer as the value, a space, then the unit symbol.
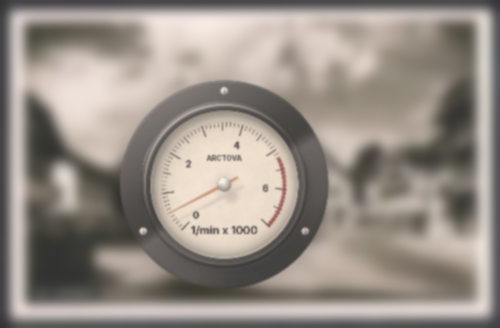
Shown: 500 rpm
